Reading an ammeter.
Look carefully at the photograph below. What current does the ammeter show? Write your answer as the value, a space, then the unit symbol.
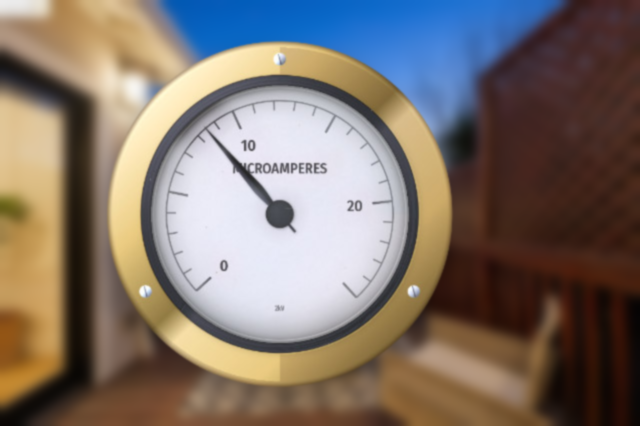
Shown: 8.5 µA
